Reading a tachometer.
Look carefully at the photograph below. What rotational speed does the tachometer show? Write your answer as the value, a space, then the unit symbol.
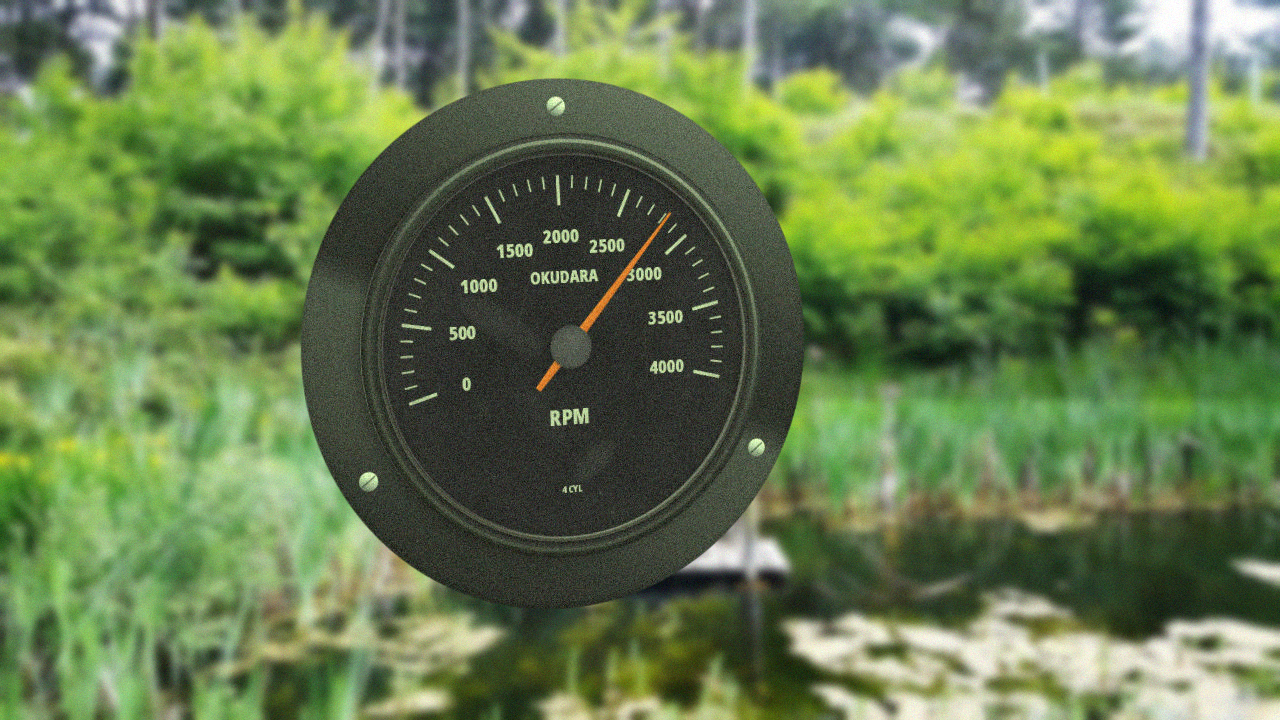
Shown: 2800 rpm
